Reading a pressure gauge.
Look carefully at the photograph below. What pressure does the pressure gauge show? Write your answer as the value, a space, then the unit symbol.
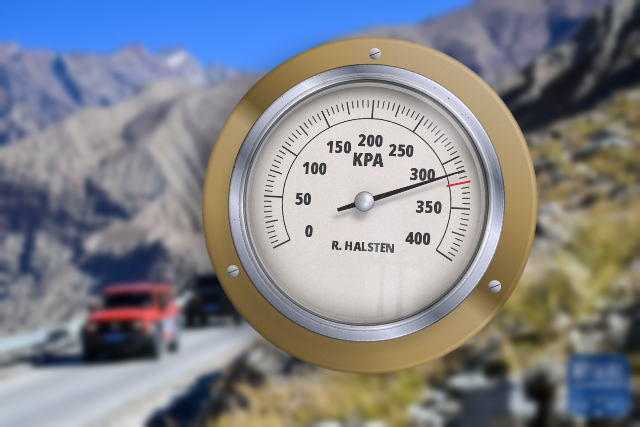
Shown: 315 kPa
